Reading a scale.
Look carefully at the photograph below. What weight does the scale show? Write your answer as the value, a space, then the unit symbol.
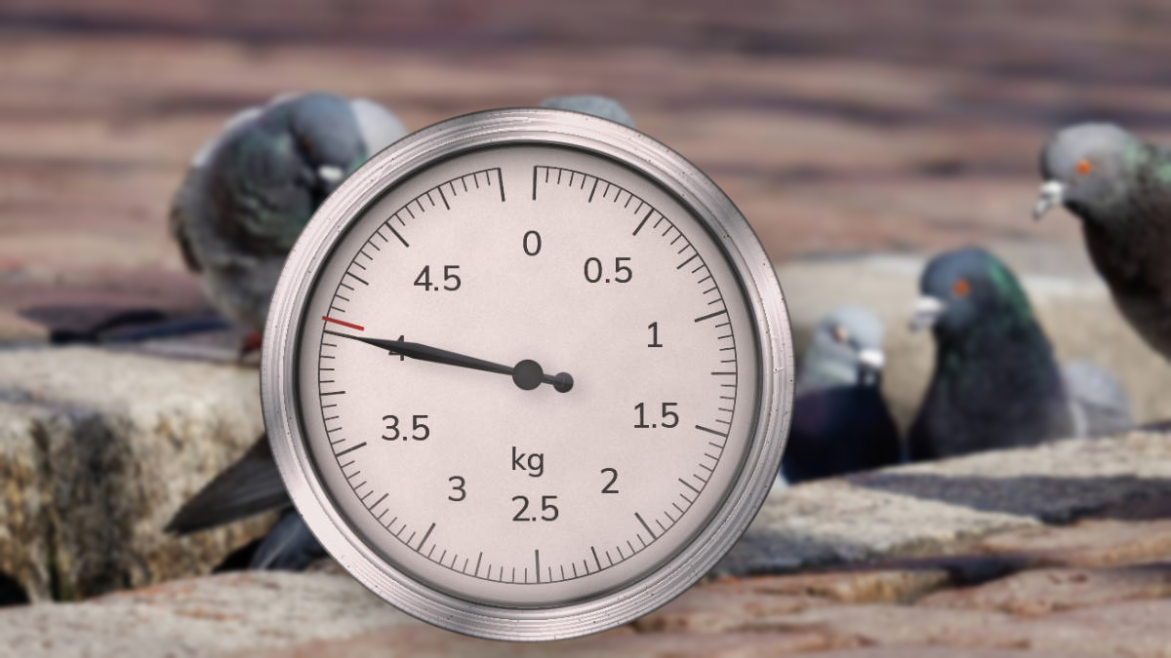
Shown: 4 kg
